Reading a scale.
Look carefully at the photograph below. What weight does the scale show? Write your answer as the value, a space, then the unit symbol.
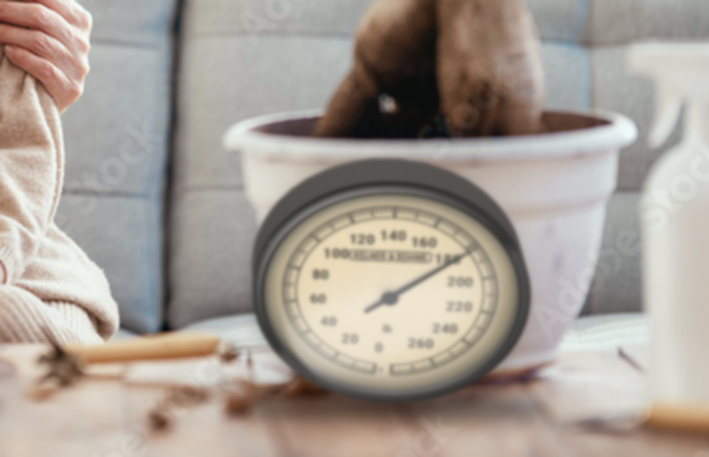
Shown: 180 lb
